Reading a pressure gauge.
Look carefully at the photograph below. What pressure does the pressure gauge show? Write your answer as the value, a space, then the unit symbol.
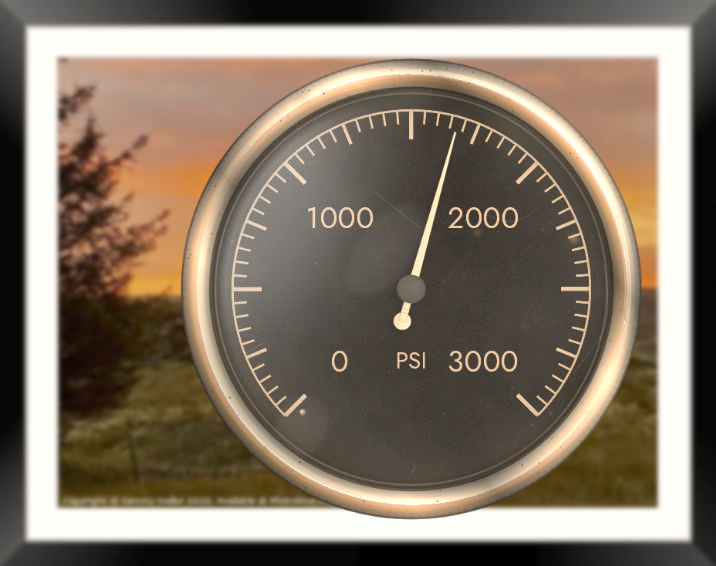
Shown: 1675 psi
